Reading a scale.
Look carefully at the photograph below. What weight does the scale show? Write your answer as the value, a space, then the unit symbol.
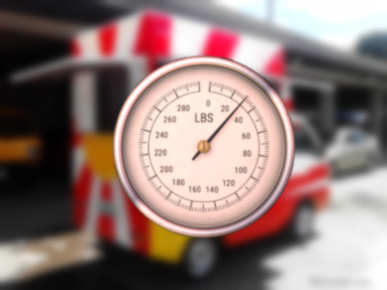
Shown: 30 lb
